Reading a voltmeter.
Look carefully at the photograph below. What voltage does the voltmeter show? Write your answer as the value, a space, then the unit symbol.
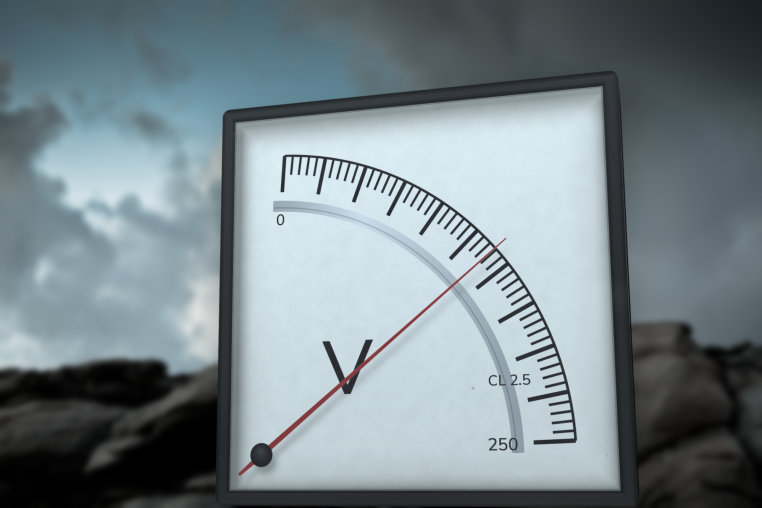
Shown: 140 V
